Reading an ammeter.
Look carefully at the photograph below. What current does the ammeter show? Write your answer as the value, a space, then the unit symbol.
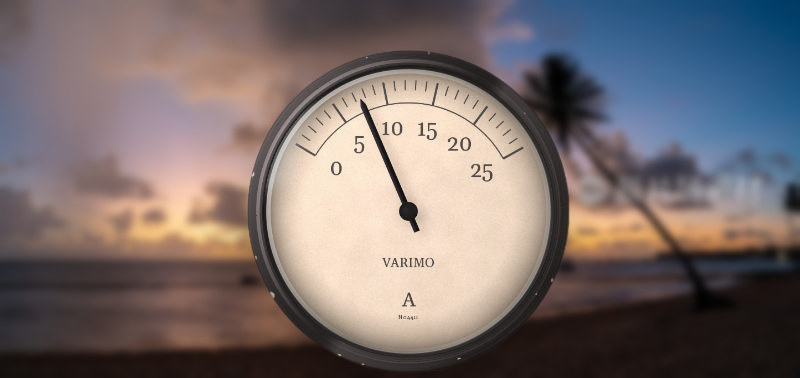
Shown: 7.5 A
